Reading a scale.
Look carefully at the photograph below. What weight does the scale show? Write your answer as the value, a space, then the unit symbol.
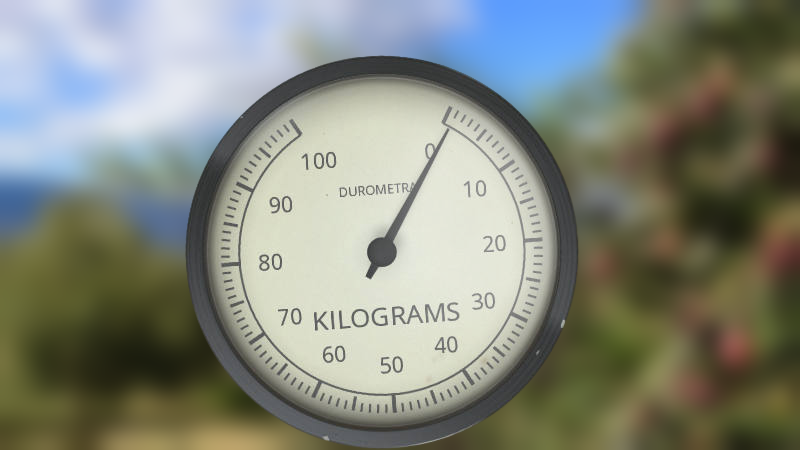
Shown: 1 kg
